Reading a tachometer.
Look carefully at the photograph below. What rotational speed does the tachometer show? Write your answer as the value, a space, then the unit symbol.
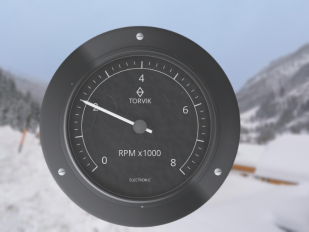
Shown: 2000 rpm
